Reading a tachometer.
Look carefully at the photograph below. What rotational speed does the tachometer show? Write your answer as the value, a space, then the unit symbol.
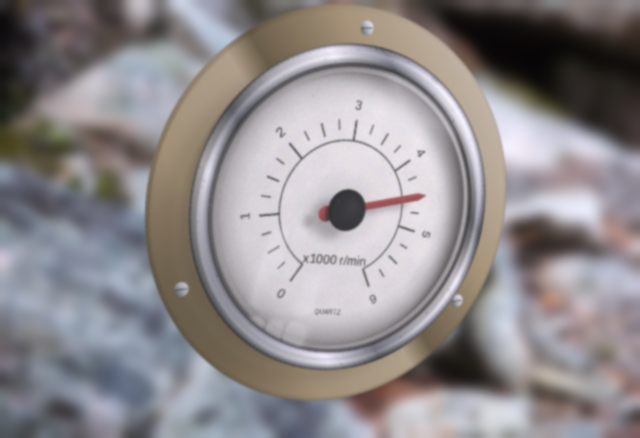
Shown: 4500 rpm
